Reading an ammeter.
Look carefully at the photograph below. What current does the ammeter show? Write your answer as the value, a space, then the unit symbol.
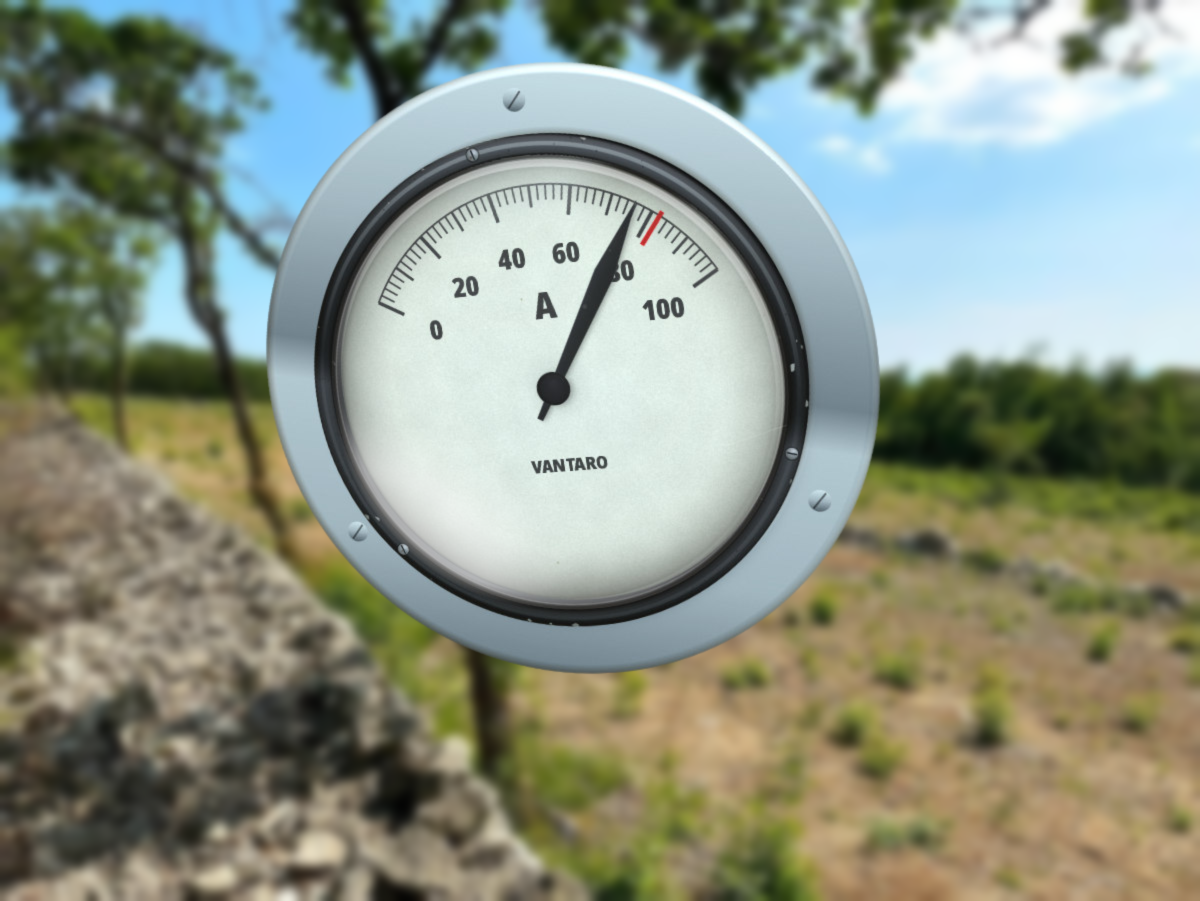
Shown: 76 A
